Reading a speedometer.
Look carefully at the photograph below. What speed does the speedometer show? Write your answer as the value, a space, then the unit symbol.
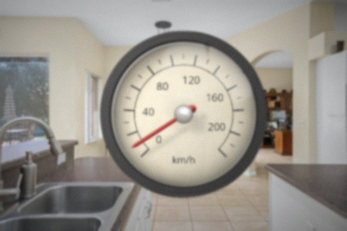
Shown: 10 km/h
